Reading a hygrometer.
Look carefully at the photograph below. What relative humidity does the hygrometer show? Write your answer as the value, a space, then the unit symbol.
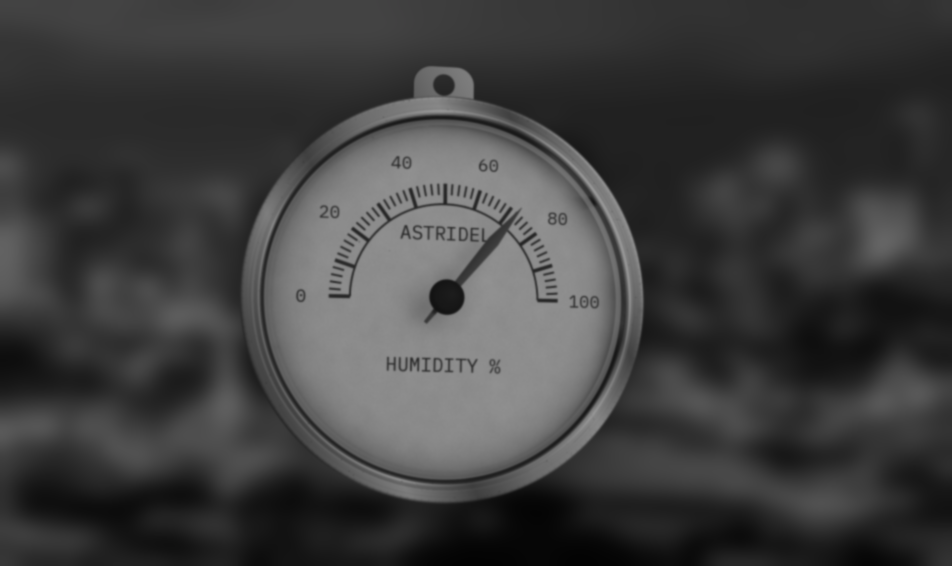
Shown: 72 %
